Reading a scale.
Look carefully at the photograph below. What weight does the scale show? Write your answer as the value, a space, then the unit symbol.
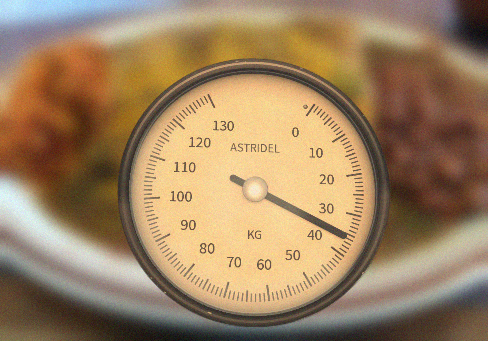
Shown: 36 kg
